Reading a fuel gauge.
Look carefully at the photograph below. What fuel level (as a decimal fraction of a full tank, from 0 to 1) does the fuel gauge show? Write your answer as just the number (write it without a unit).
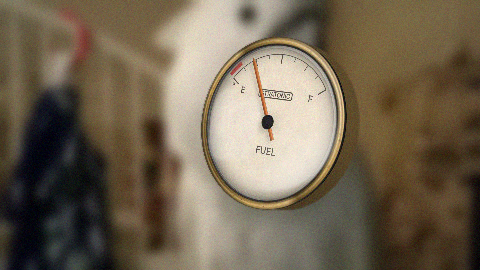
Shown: 0.25
